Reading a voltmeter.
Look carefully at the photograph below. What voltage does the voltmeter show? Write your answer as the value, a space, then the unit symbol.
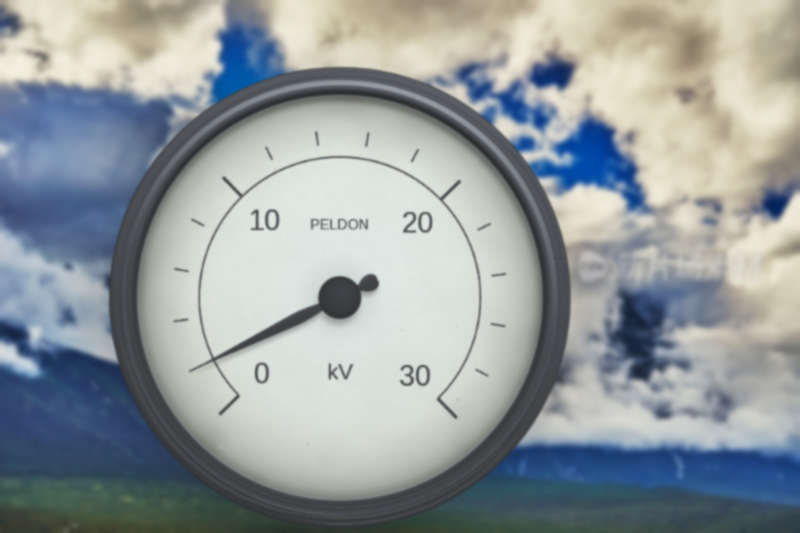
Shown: 2 kV
